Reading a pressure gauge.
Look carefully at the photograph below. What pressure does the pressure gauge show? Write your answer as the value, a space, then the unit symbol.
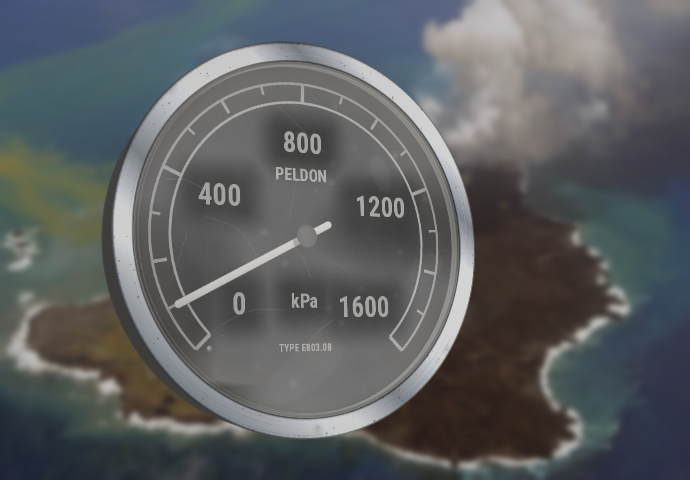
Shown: 100 kPa
